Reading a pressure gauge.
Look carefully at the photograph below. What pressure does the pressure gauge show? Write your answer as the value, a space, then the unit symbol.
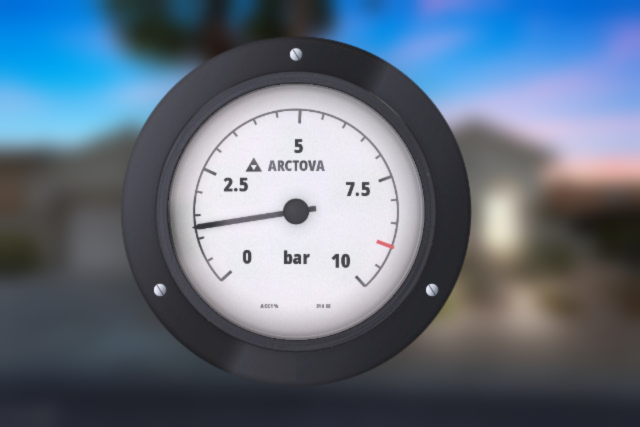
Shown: 1.25 bar
